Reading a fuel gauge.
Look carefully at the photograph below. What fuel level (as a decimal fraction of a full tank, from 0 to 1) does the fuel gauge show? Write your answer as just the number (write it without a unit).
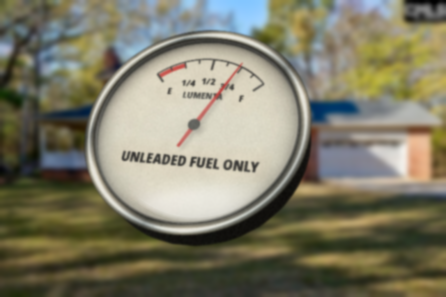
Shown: 0.75
